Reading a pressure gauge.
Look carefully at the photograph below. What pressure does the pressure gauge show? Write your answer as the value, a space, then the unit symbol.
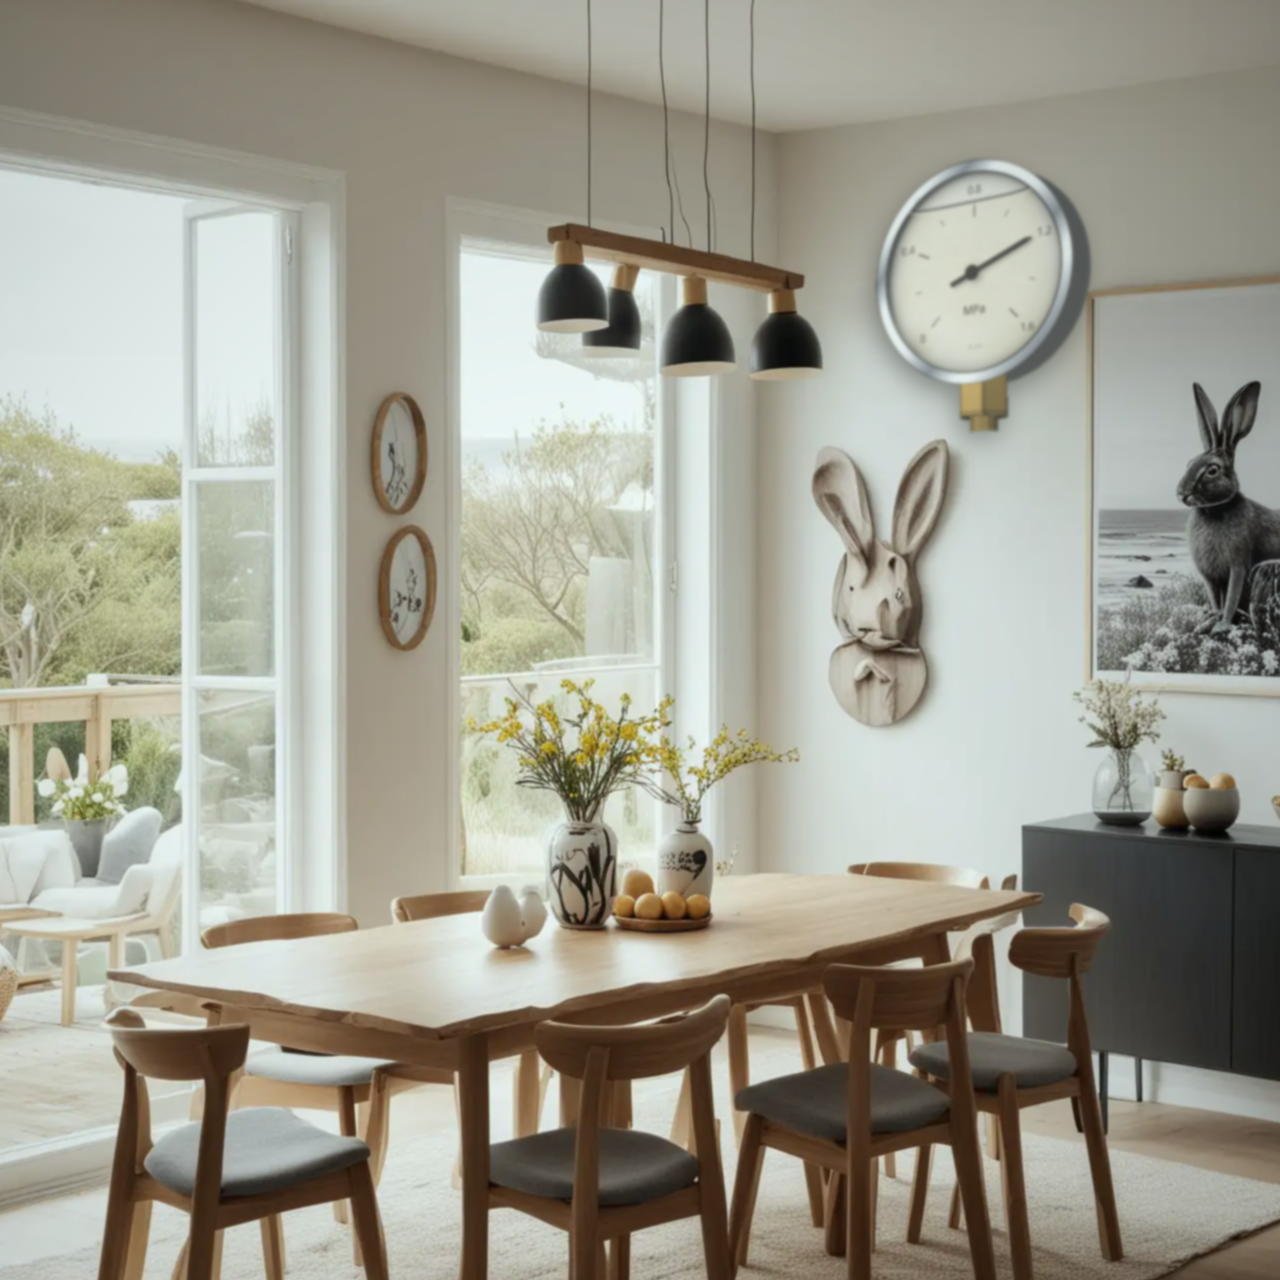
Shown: 1.2 MPa
